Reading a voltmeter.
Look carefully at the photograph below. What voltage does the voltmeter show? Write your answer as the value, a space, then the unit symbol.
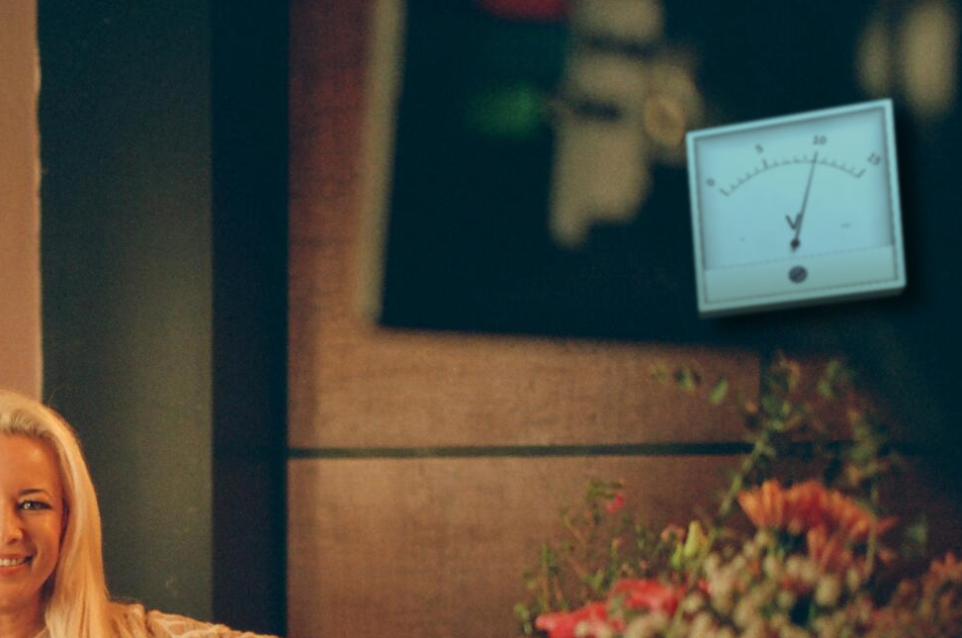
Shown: 10 V
